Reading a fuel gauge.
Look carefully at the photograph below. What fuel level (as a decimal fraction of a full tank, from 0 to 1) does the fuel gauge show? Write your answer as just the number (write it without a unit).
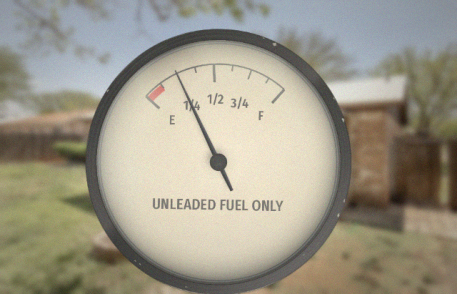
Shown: 0.25
